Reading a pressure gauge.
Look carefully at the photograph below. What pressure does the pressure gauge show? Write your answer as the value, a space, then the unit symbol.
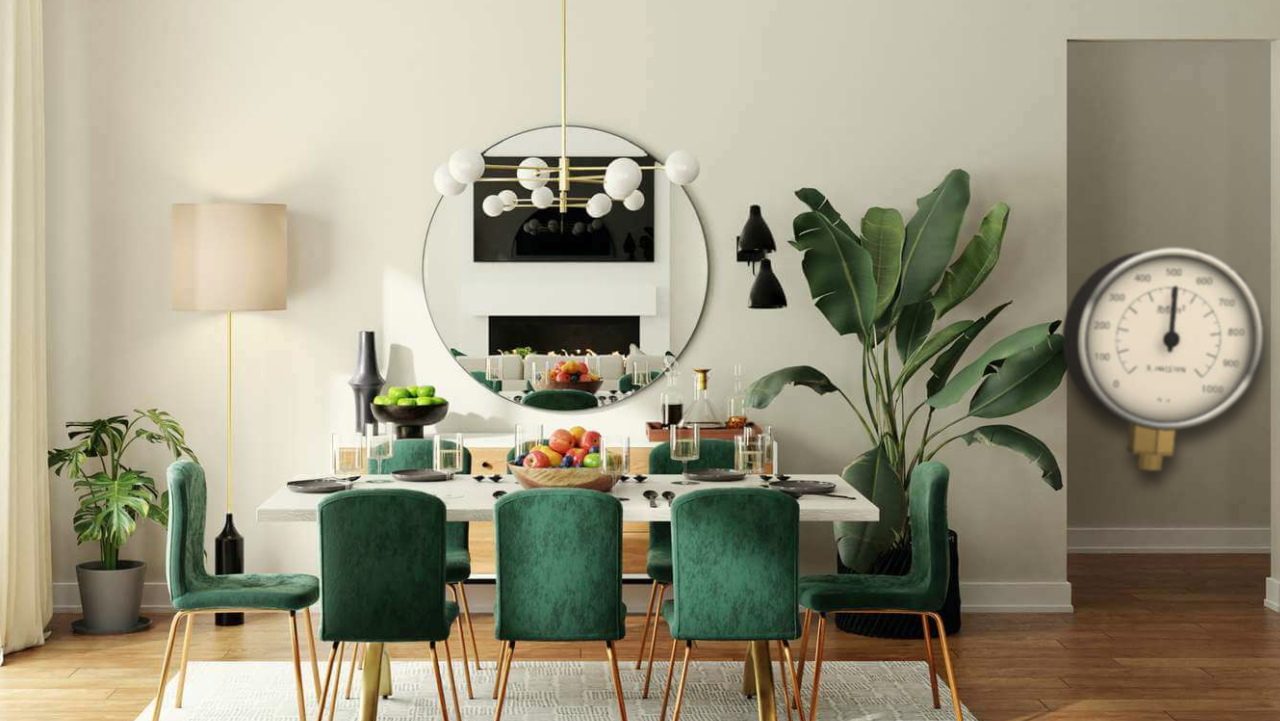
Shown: 500 psi
